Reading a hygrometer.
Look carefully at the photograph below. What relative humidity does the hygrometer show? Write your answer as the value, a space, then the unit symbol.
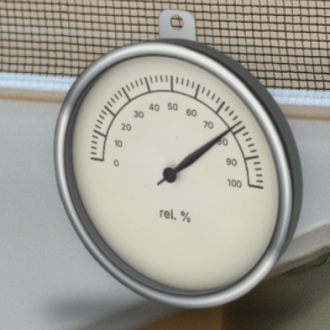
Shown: 78 %
